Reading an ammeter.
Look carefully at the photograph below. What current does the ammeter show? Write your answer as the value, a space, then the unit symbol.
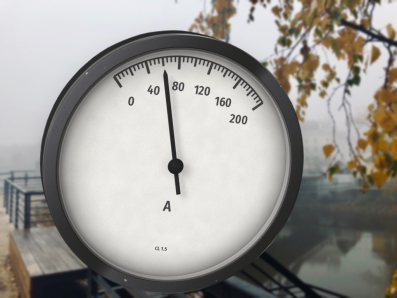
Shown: 60 A
